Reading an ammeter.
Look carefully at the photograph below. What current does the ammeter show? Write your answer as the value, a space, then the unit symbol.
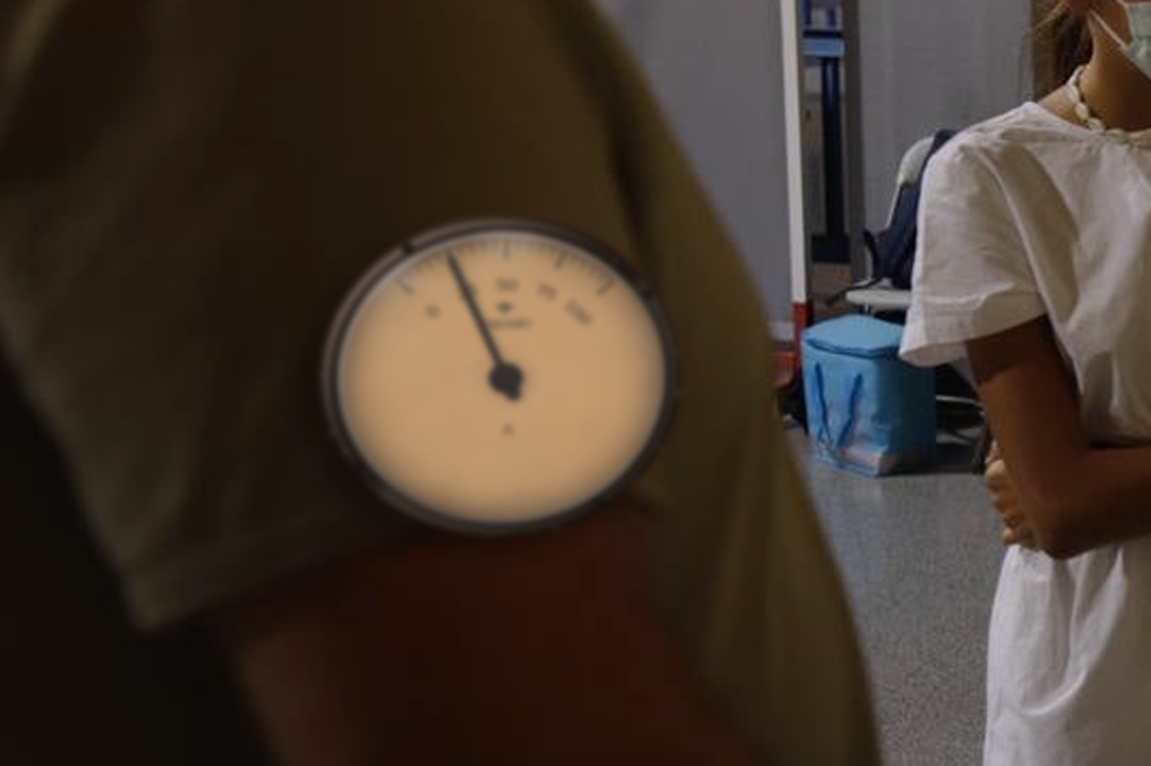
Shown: 25 A
